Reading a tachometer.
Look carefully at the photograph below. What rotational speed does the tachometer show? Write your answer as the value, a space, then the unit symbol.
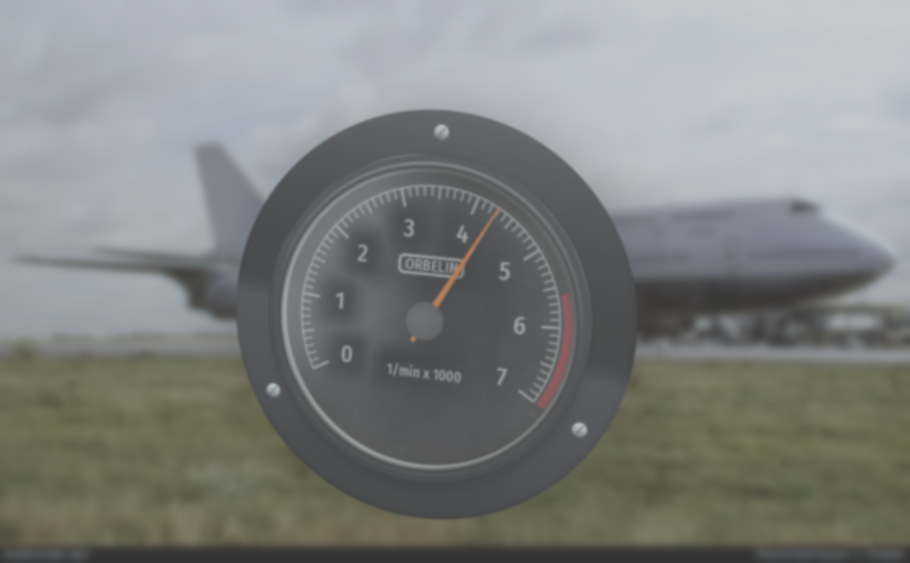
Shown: 4300 rpm
